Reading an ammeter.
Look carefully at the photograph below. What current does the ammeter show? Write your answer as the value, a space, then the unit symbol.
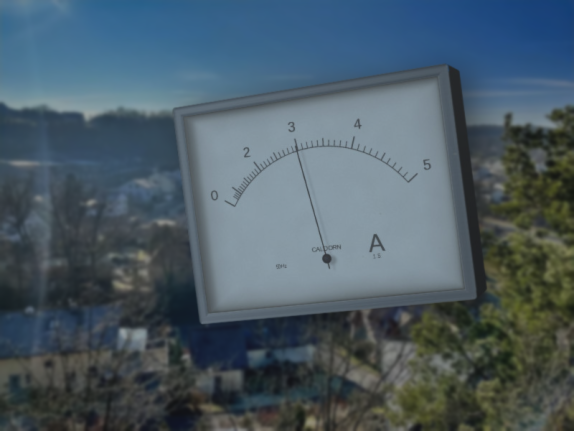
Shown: 3 A
